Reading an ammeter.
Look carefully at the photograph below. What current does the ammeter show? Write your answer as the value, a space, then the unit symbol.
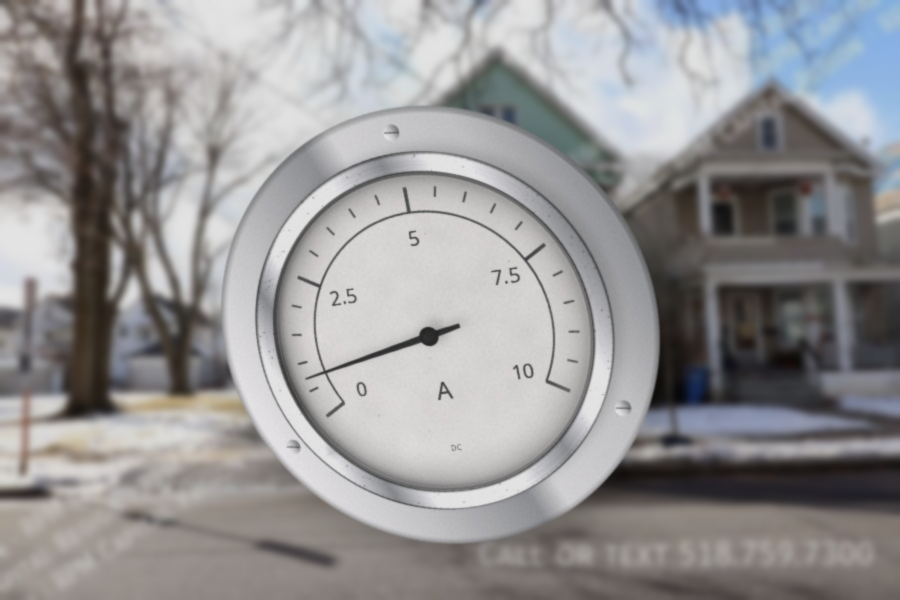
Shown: 0.75 A
